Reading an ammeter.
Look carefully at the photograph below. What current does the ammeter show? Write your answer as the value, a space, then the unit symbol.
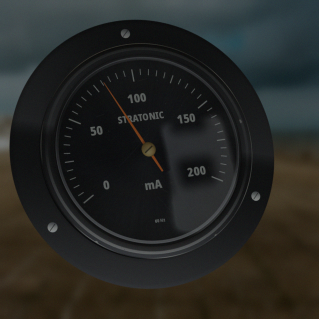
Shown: 80 mA
